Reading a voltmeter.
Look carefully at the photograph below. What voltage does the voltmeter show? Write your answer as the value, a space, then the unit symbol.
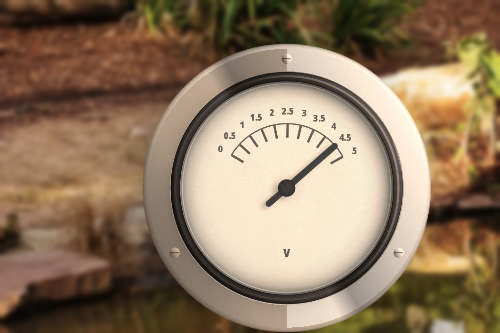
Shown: 4.5 V
